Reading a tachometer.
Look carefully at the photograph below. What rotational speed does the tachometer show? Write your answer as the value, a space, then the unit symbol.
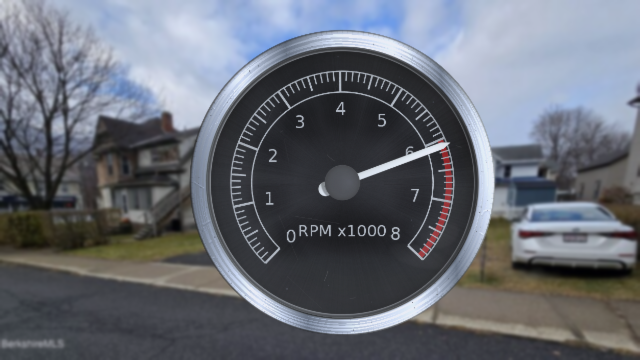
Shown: 6100 rpm
